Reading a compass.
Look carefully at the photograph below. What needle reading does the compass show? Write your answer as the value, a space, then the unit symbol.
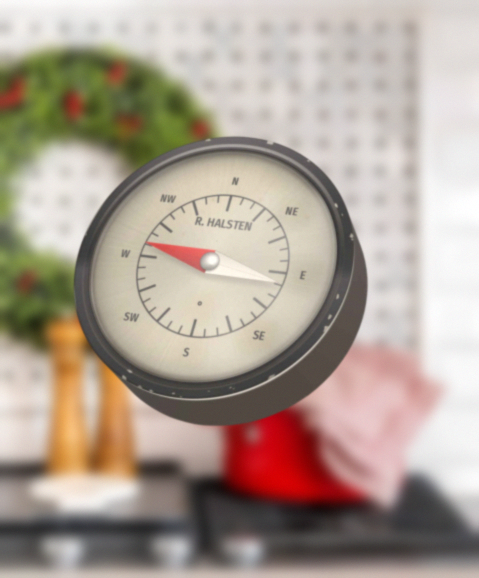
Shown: 280 °
